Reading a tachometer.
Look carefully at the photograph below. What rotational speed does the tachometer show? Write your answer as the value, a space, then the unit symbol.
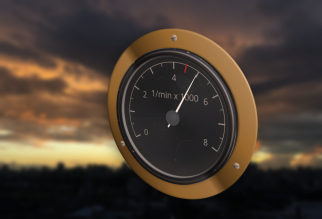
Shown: 5000 rpm
